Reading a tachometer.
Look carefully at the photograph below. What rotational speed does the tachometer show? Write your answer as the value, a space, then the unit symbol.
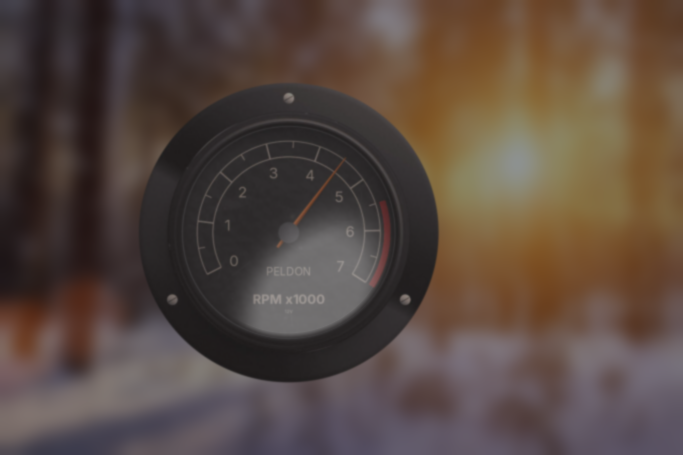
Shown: 4500 rpm
